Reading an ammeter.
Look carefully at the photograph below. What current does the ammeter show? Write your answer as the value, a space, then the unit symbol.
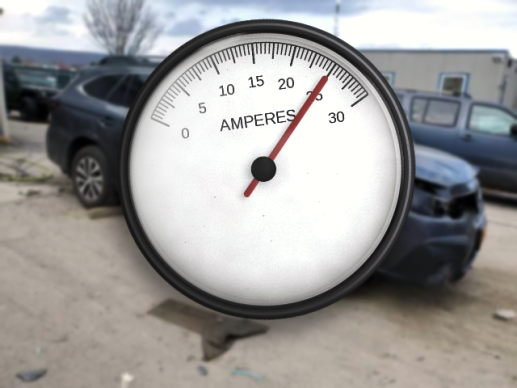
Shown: 25 A
